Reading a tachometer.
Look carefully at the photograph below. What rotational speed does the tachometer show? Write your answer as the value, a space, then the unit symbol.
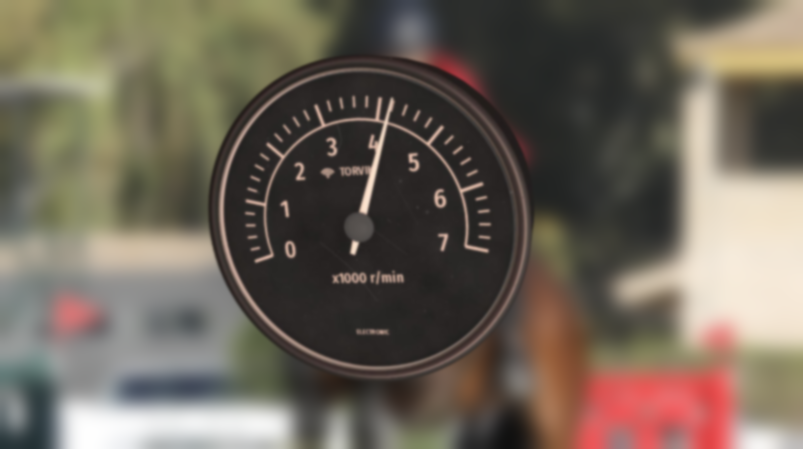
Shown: 4200 rpm
